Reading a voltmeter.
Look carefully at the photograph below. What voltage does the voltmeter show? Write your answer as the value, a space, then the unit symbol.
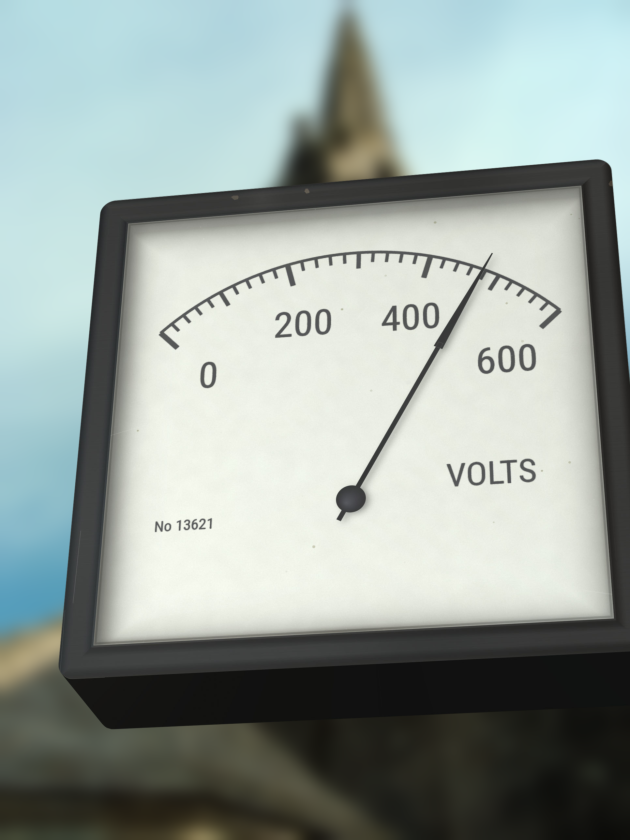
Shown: 480 V
